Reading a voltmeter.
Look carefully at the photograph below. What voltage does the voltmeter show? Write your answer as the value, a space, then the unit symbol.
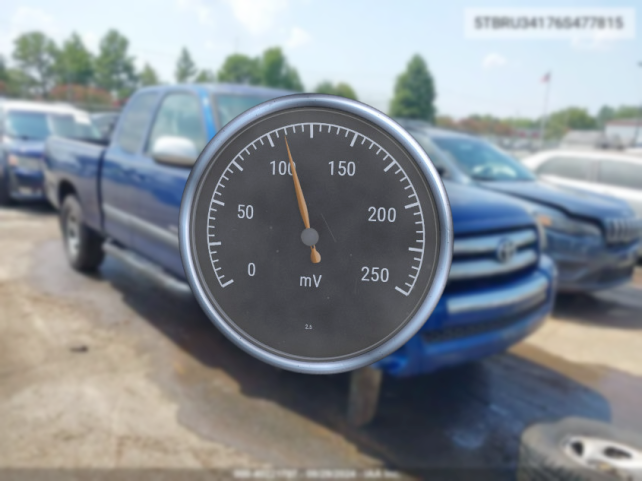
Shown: 110 mV
